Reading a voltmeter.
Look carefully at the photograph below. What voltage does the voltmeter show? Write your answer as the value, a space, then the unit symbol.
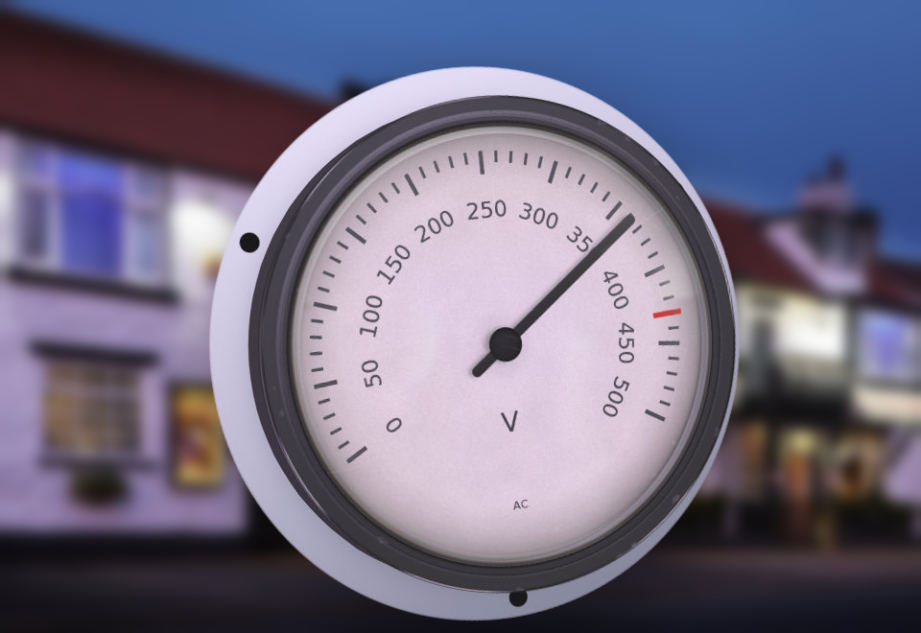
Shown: 360 V
